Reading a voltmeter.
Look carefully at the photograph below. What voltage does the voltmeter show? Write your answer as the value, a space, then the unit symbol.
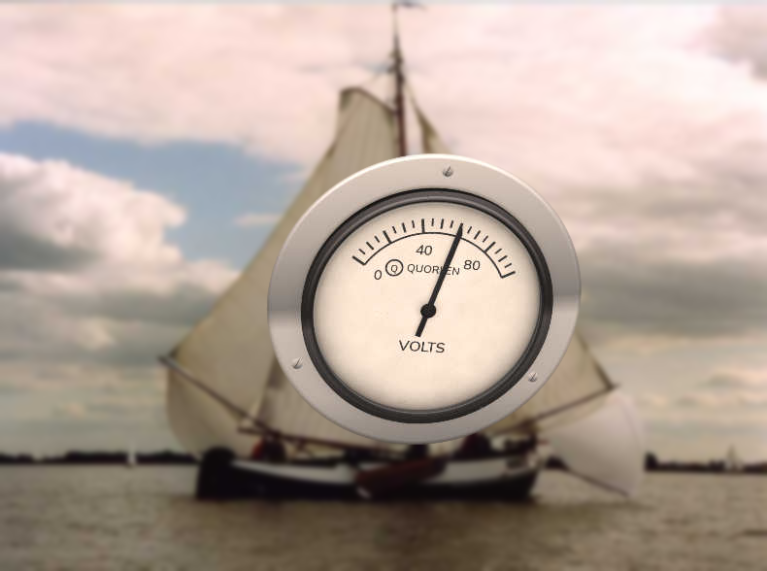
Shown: 60 V
